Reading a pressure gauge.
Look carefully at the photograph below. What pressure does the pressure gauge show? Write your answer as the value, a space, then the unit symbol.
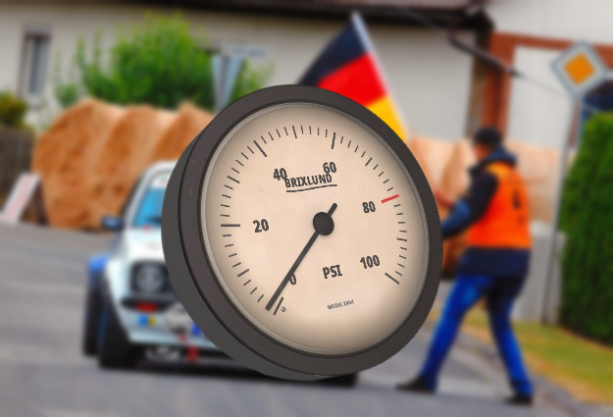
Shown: 2 psi
